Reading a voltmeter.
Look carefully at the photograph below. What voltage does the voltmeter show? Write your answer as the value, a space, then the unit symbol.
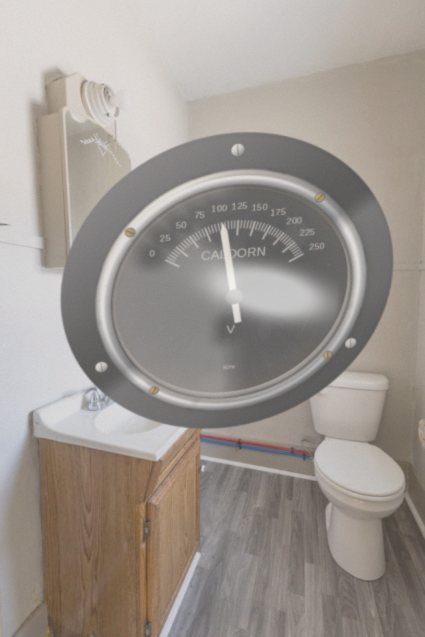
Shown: 100 V
